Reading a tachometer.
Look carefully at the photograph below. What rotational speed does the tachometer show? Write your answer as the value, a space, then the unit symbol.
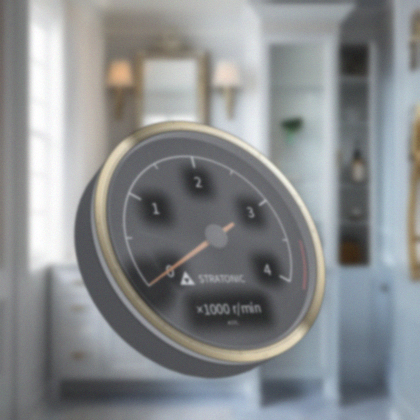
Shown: 0 rpm
